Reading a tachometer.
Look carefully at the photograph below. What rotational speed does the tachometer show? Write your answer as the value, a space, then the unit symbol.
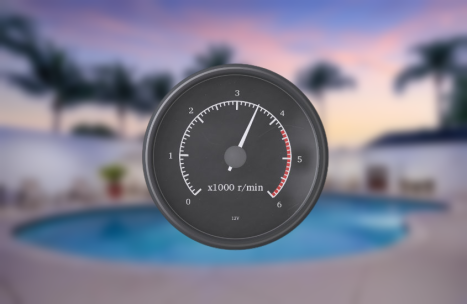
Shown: 3500 rpm
